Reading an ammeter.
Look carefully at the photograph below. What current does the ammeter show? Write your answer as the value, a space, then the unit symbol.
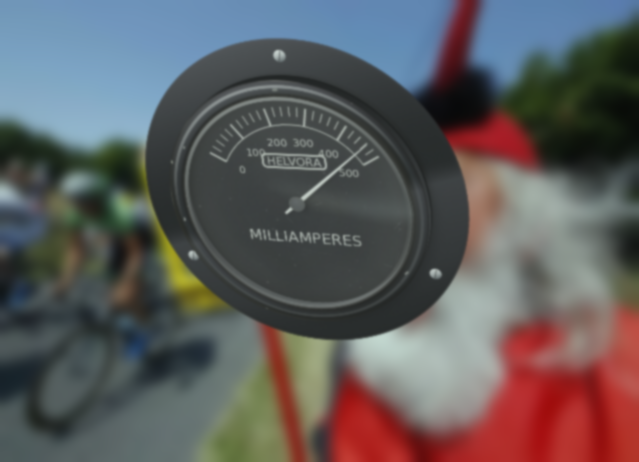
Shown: 460 mA
